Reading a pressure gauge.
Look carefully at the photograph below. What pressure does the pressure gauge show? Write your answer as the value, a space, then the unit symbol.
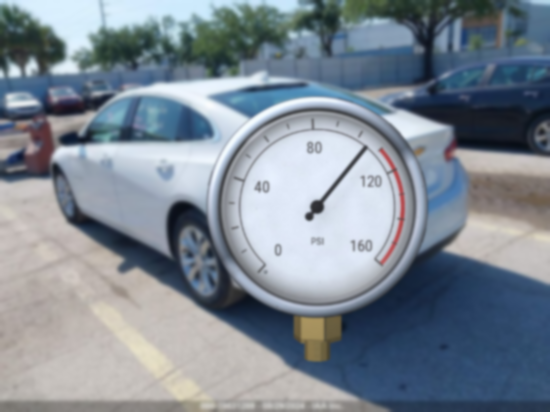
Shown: 105 psi
